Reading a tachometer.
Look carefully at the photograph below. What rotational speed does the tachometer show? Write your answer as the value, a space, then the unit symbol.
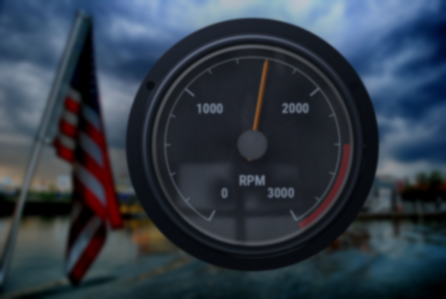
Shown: 1600 rpm
